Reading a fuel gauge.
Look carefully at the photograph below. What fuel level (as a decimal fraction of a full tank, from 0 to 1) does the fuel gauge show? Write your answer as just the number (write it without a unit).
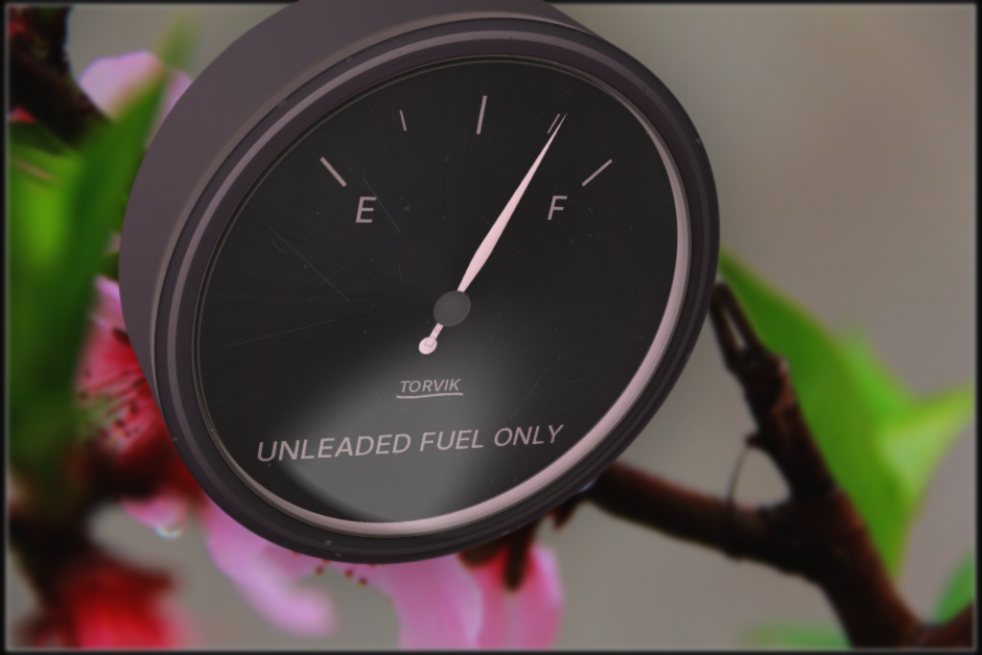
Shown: 0.75
